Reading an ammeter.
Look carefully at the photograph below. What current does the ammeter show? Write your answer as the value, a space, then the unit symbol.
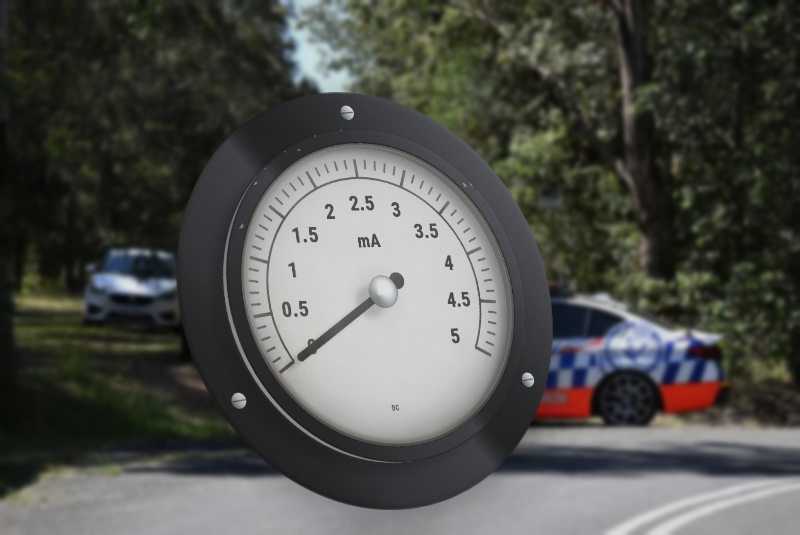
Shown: 0 mA
